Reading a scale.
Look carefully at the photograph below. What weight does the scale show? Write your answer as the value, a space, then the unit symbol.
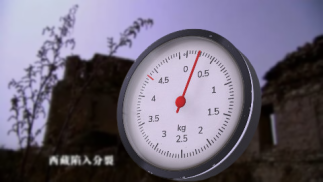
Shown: 0.25 kg
